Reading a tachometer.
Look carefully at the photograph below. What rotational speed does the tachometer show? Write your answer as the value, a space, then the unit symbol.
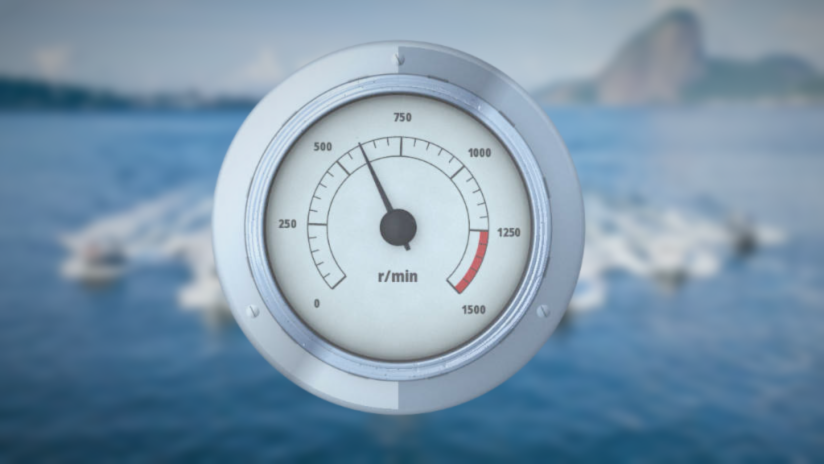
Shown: 600 rpm
